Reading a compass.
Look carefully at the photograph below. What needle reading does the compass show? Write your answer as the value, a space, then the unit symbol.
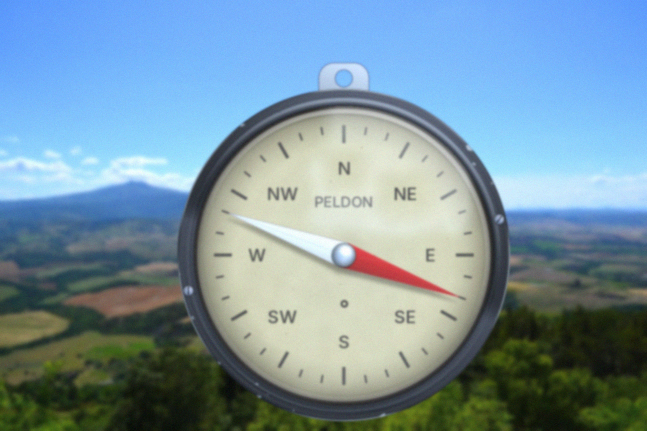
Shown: 110 °
